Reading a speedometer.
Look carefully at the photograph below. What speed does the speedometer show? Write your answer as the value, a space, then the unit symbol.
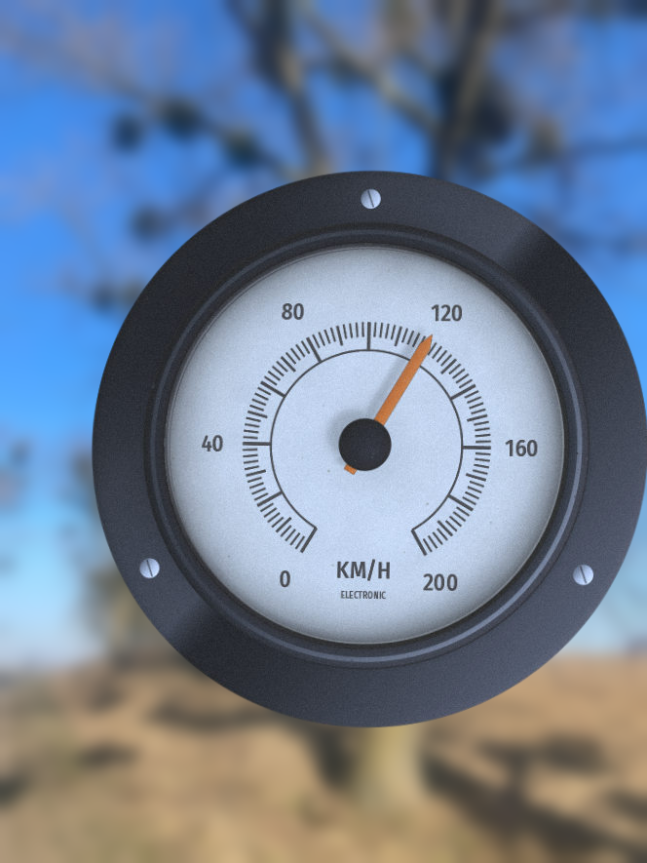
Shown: 120 km/h
